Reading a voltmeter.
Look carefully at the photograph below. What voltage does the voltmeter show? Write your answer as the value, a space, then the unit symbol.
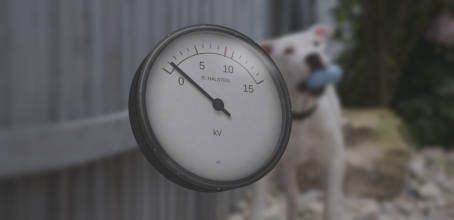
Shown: 1 kV
